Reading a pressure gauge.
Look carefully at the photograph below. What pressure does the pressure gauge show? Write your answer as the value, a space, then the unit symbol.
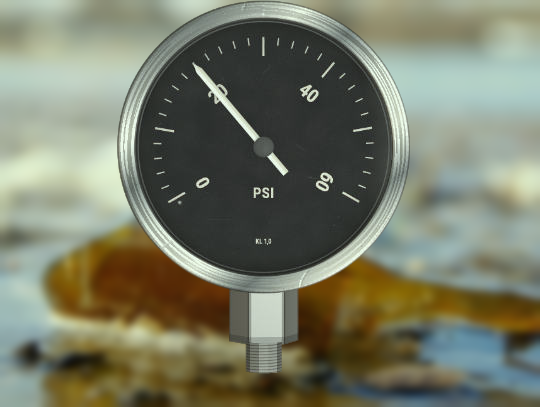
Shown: 20 psi
